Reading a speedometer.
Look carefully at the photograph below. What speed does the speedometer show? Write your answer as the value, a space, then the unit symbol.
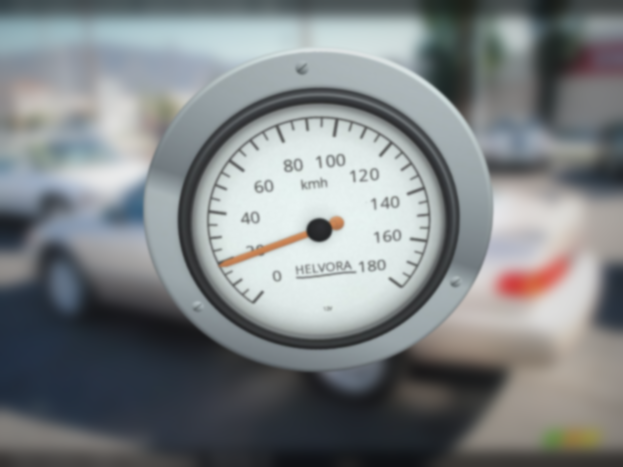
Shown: 20 km/h
